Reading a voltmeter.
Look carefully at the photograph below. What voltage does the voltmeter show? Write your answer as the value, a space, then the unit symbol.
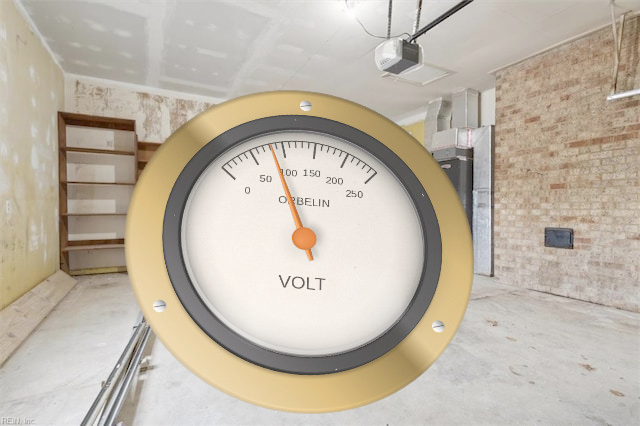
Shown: 80 V
